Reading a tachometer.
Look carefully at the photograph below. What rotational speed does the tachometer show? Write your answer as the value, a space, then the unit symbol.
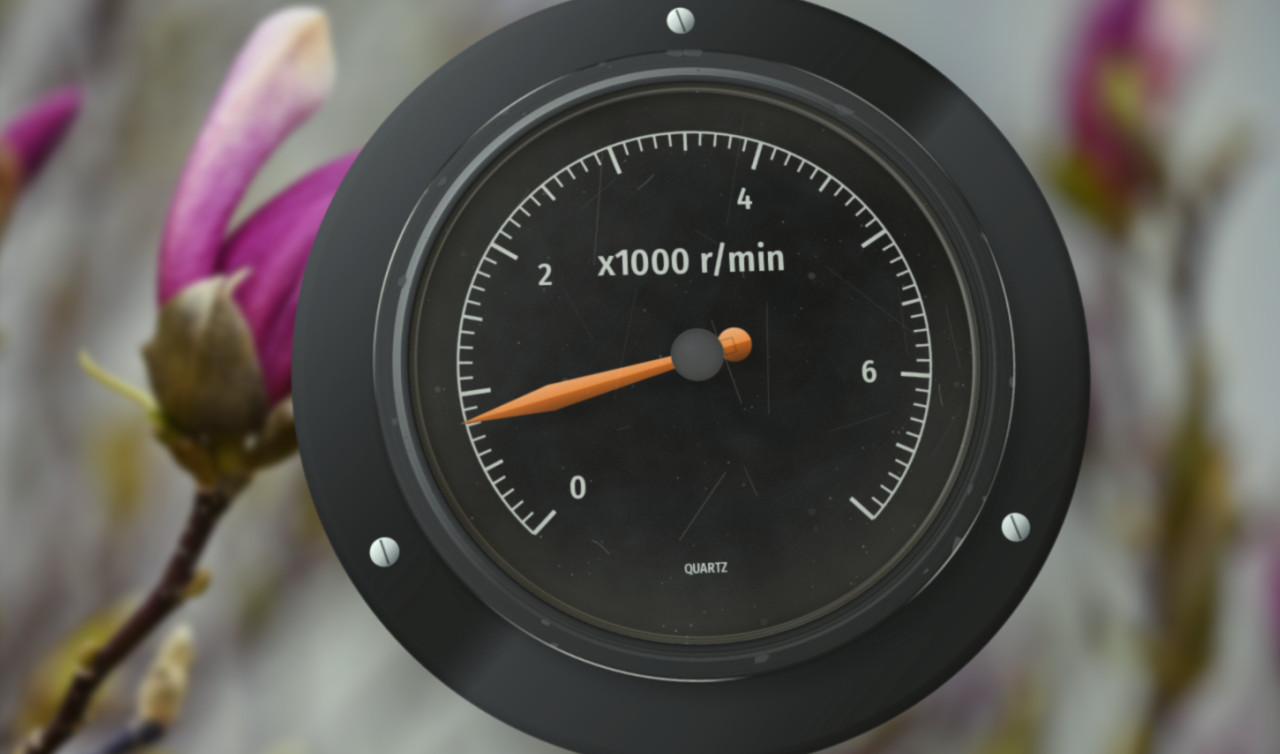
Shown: 800 rpm
